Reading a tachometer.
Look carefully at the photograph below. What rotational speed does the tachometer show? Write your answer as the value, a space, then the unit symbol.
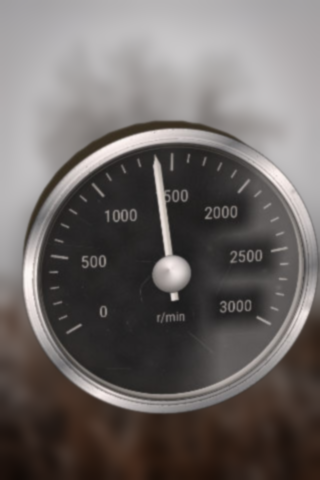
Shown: 1400 rpm
